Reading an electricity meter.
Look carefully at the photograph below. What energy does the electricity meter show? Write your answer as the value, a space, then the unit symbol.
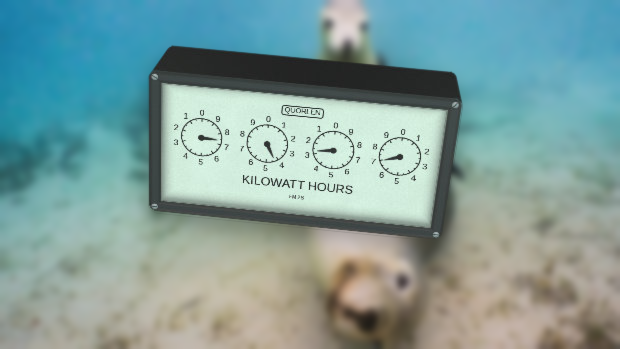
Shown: 7427 kWh
